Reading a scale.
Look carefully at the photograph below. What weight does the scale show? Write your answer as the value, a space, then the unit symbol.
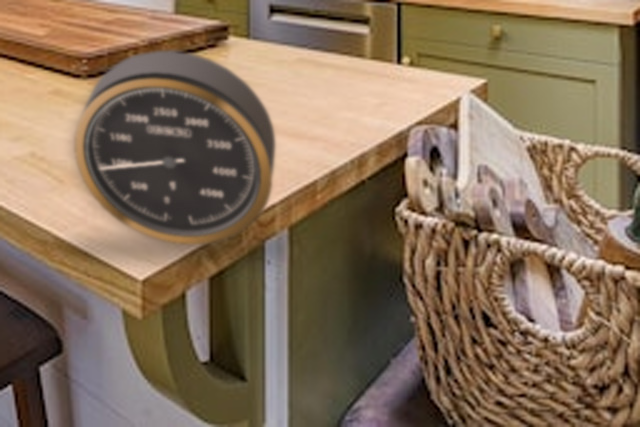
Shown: 1000 g
